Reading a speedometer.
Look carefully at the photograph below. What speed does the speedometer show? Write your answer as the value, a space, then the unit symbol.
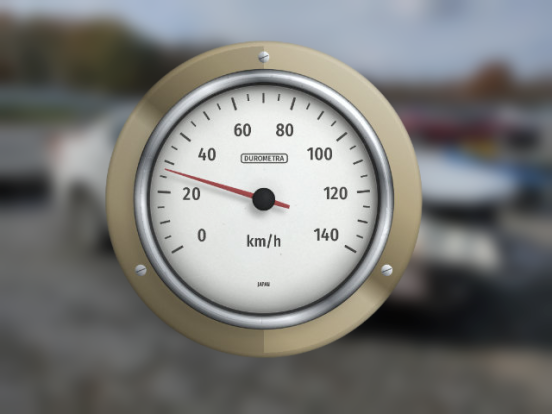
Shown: 27.5 km/h
